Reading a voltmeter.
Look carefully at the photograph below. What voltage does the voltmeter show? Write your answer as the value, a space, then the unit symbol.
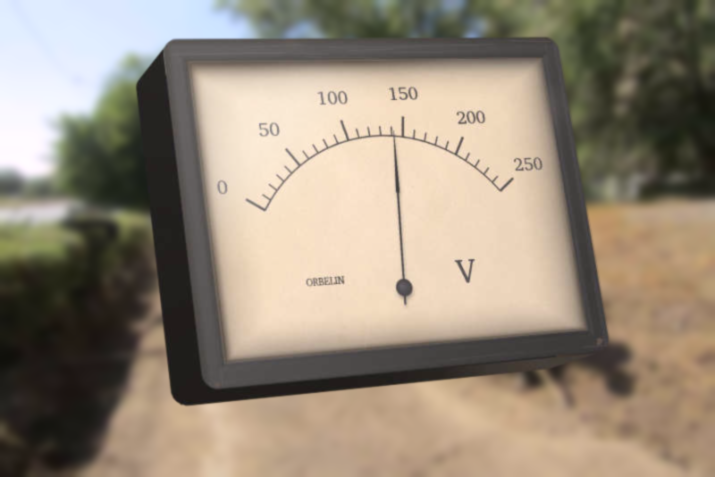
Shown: 140 V
